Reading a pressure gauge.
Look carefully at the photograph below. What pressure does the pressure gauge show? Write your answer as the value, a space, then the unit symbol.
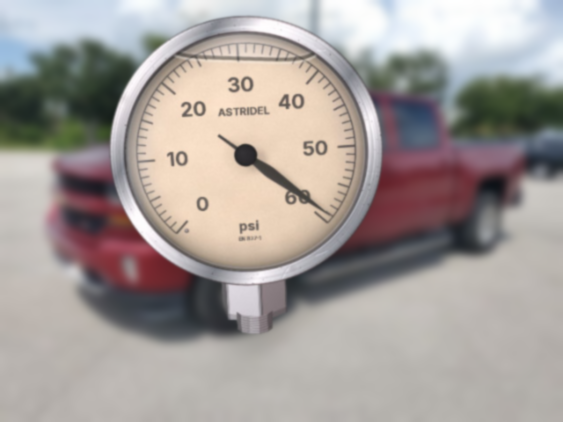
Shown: 59 psi
